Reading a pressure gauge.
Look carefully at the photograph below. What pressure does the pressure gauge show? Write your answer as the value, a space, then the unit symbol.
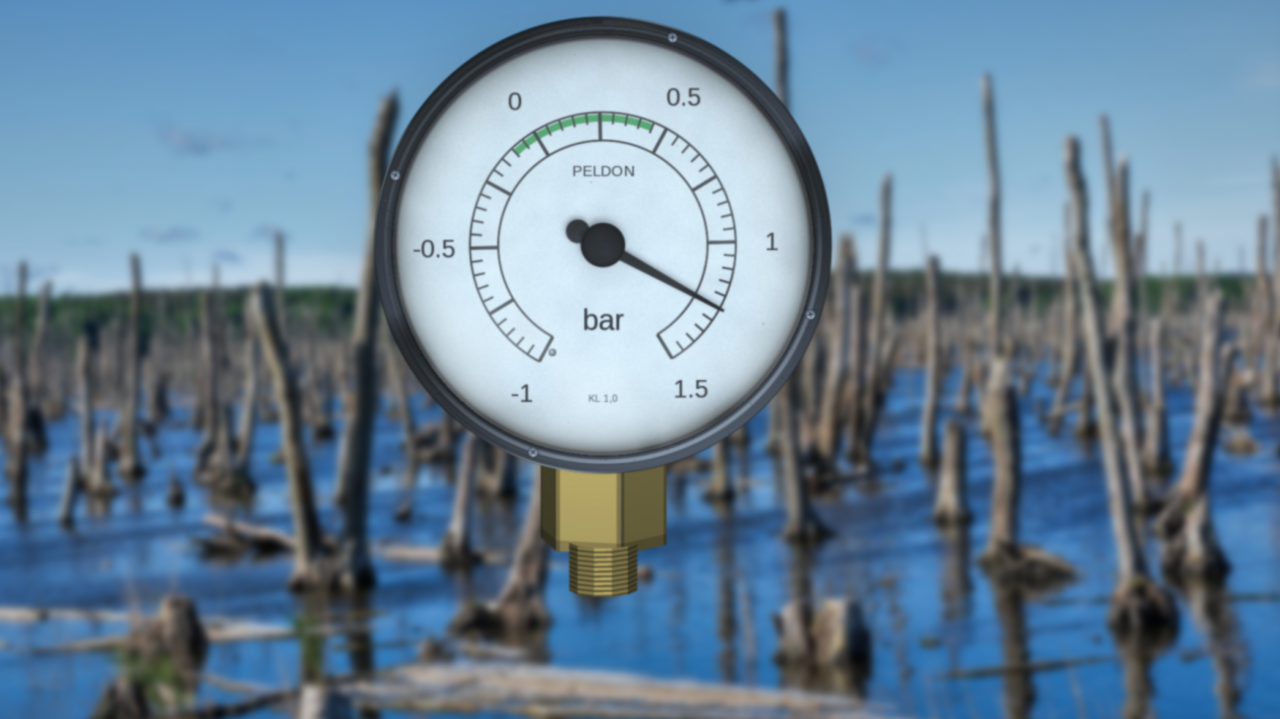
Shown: 1.25 bar
